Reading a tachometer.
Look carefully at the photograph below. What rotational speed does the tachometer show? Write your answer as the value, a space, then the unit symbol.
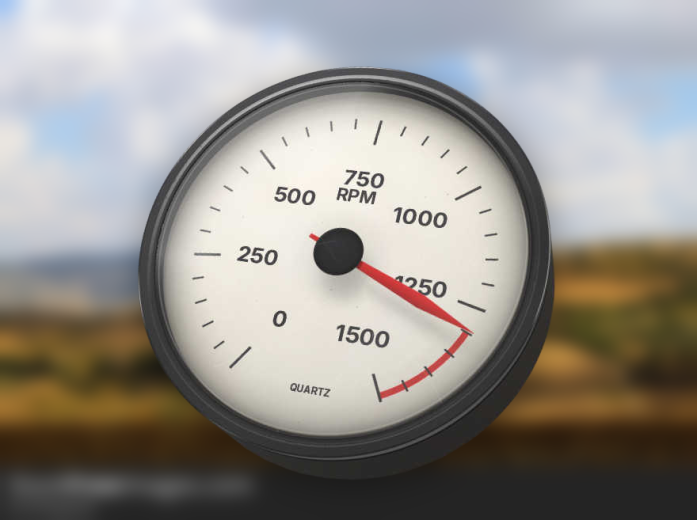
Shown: 1300 rpm
